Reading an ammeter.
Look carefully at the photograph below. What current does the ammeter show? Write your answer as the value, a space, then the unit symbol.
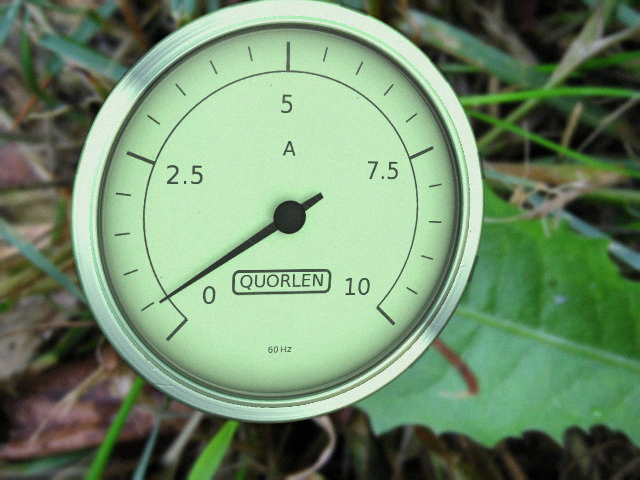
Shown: 0.5 A
